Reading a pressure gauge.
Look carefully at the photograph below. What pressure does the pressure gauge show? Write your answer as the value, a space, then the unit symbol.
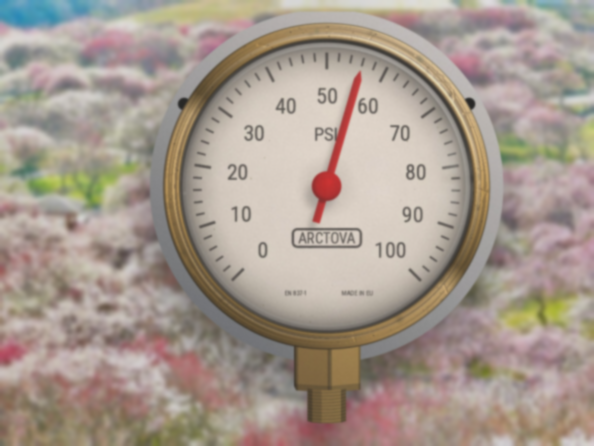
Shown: 56 psi
